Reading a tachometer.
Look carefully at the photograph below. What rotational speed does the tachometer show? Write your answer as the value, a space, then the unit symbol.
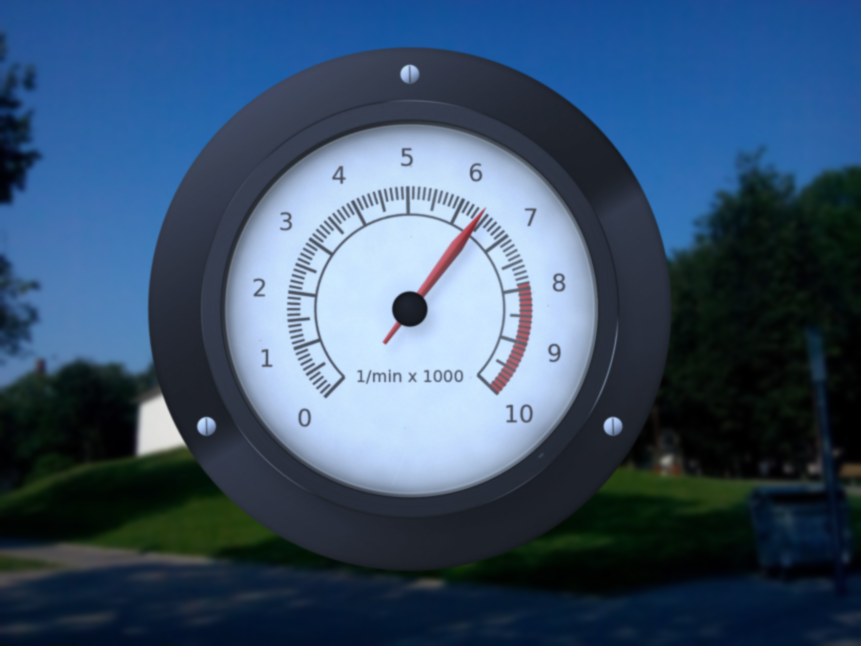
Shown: 6400 rpm
